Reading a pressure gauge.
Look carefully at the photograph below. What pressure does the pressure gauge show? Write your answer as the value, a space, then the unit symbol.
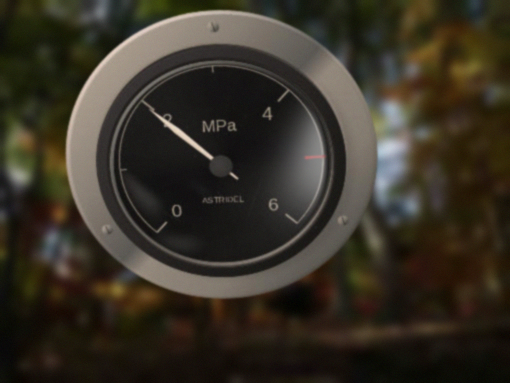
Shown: 2 MPa
